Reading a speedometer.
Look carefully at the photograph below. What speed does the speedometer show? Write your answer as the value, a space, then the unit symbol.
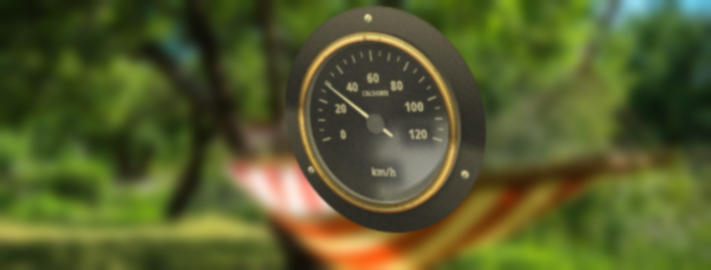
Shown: 30 km/h
